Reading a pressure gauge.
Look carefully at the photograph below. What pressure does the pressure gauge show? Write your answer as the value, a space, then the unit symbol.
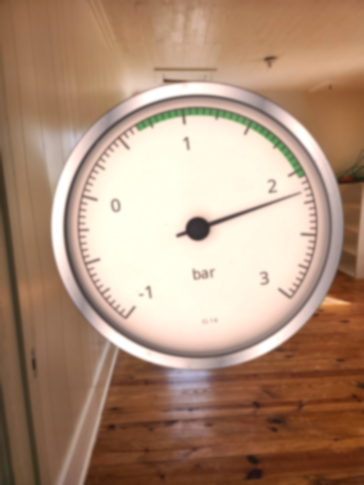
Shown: 2.15 bar
